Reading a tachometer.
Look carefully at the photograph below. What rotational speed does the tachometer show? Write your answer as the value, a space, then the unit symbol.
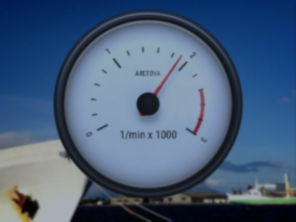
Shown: 1900 rpm
